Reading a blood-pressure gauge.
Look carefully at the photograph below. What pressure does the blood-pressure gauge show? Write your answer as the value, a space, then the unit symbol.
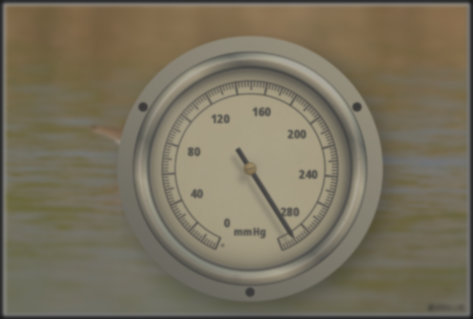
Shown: 290 mmHg
